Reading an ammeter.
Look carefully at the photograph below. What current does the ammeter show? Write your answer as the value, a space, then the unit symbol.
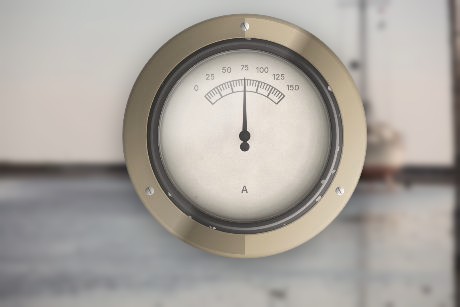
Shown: 75 A
